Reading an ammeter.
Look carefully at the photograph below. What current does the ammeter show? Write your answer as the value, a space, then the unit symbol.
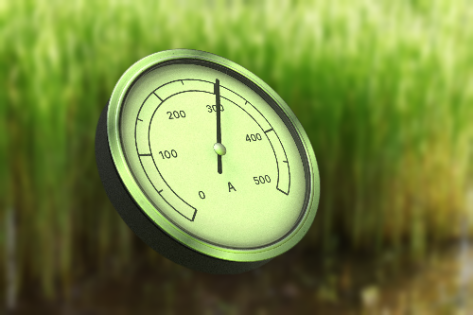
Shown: 300 A
